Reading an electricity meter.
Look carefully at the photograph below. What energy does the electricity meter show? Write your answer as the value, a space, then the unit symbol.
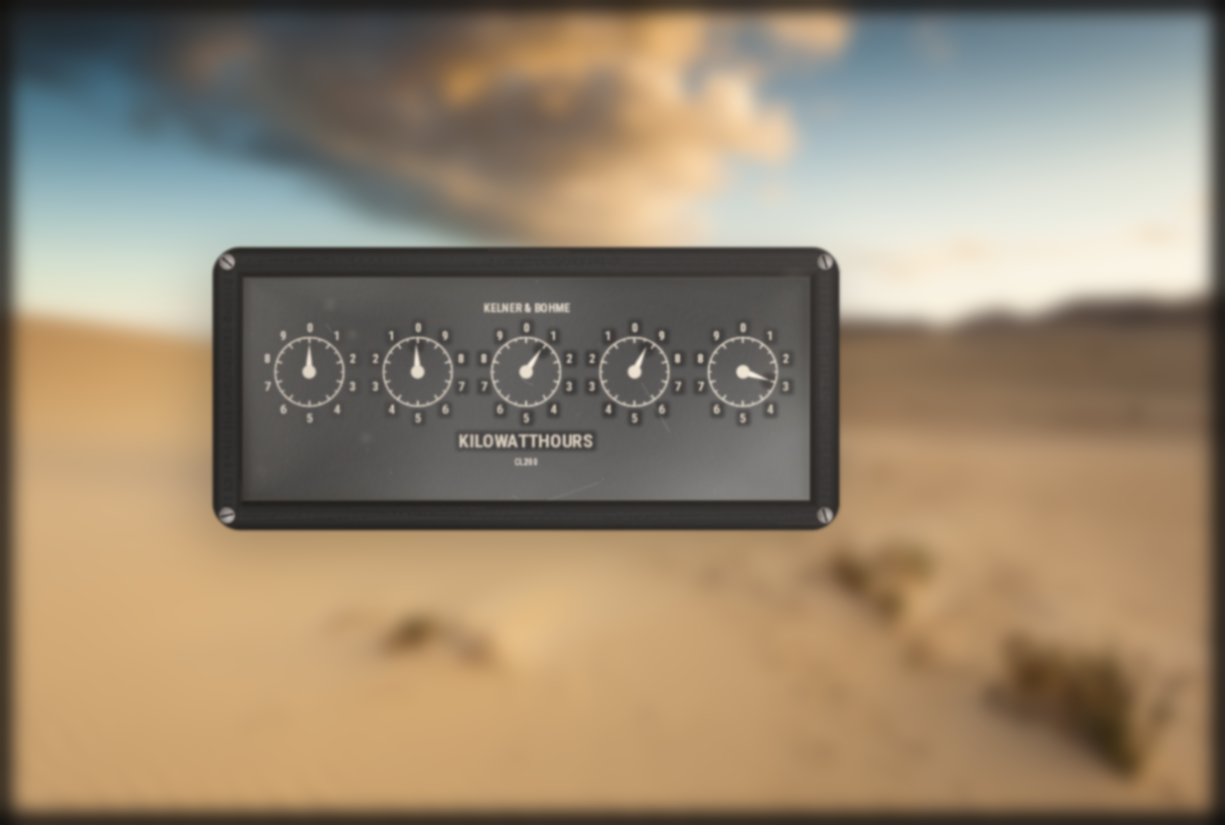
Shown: 93 kWh
